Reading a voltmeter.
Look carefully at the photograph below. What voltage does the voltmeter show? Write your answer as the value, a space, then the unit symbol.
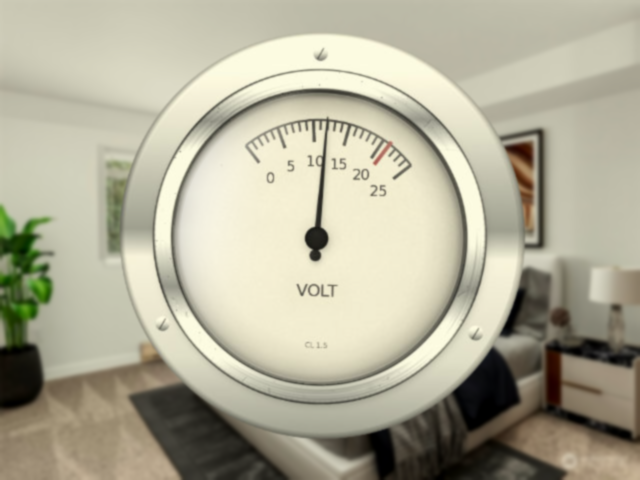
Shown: 12 V
